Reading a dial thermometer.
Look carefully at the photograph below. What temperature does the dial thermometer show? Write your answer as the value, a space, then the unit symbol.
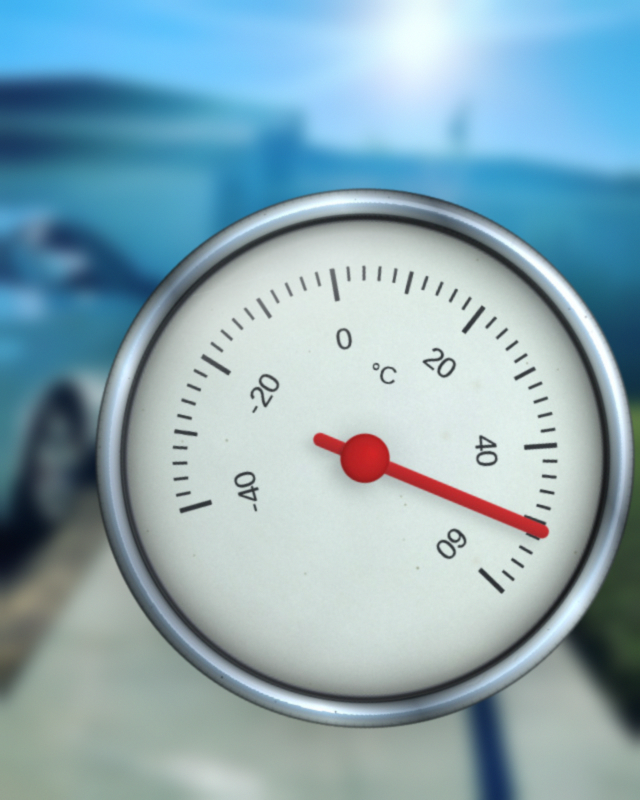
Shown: 51 °C
